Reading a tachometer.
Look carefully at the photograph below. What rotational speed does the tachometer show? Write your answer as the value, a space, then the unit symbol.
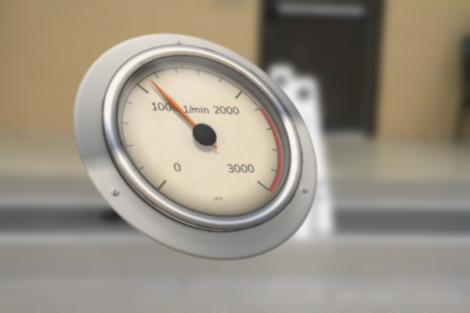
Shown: 1100 rpm
